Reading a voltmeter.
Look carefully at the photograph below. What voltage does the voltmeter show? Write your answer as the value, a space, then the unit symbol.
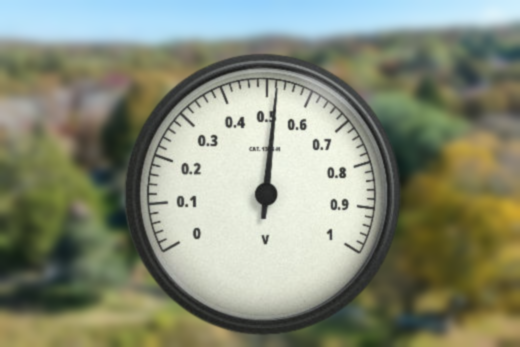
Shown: 0.52 V
